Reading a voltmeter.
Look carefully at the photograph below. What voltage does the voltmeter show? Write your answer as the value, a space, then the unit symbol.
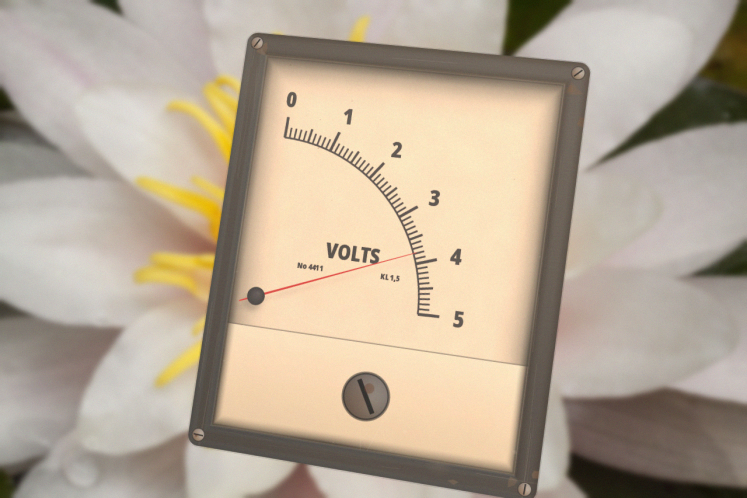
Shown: 3.8 V
